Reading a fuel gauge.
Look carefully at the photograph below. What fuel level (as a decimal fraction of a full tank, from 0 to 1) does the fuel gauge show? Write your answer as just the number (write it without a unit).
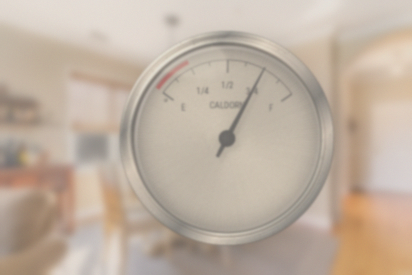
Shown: 0.75
